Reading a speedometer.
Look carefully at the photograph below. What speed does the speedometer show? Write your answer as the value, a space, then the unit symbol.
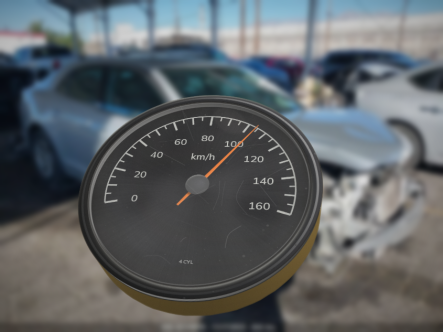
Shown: 105 km/h
